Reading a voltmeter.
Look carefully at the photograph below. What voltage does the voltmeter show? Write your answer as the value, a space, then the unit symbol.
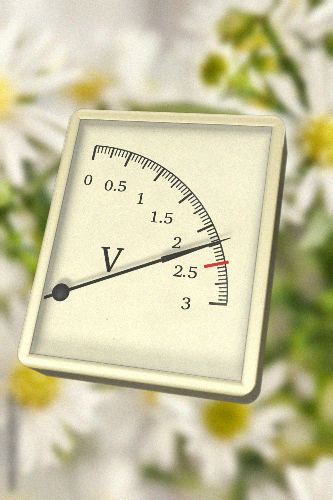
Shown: 2.25 V
